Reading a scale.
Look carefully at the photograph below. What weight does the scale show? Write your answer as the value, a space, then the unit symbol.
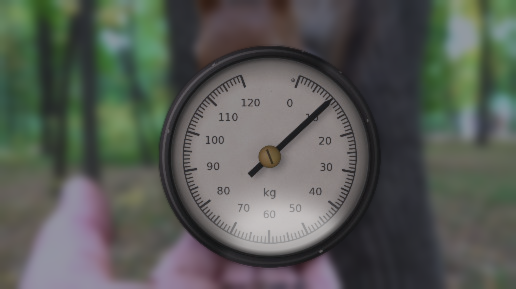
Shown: 10 kg
